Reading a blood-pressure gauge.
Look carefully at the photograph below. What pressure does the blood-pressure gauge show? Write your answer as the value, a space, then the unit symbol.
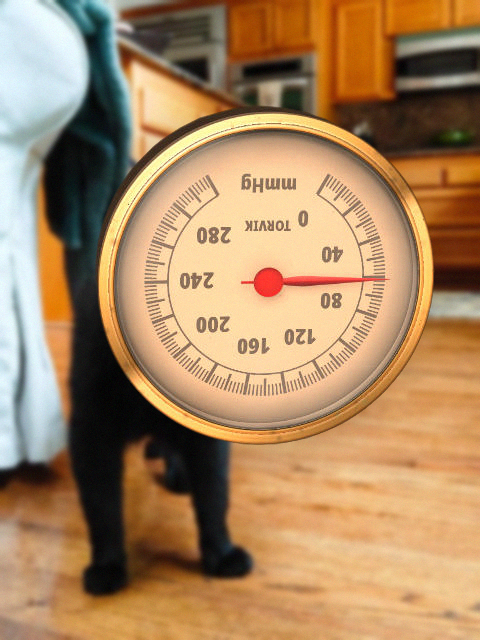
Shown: 60 mmHg
